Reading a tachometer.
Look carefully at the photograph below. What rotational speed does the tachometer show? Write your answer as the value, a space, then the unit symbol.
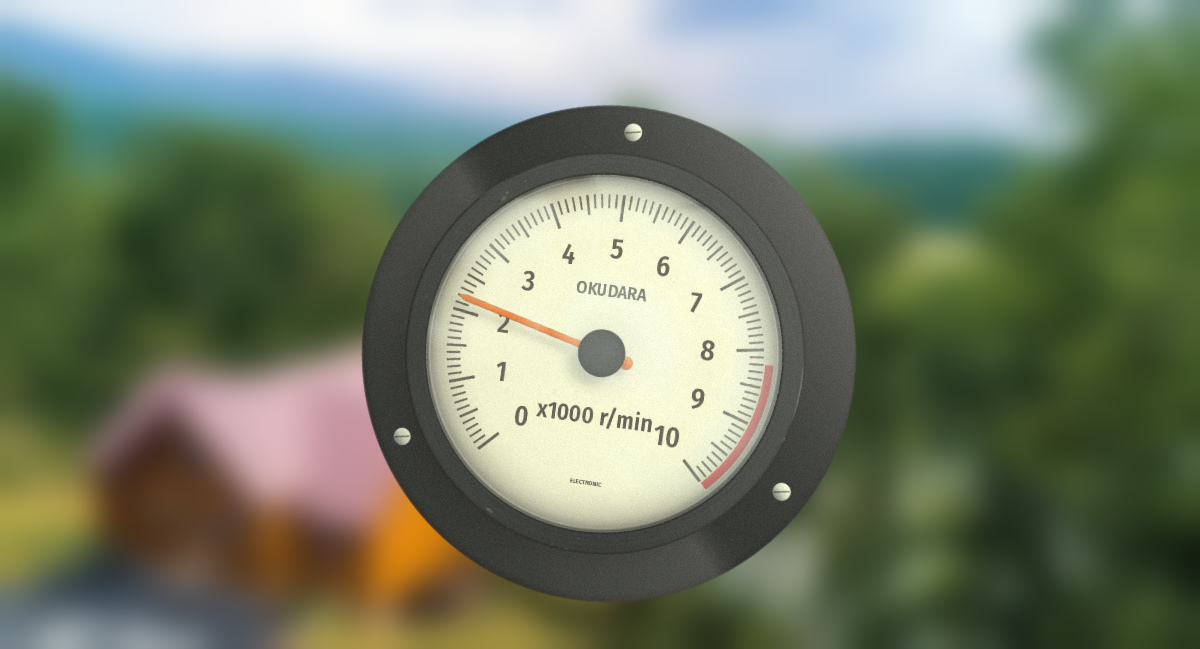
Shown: 2200 rpm
